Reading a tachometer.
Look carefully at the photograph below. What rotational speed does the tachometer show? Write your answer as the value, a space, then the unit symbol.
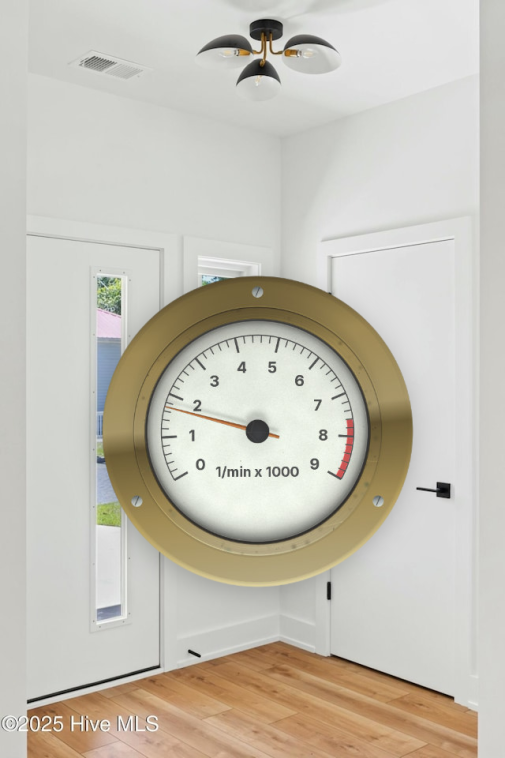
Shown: 1700 rpm
